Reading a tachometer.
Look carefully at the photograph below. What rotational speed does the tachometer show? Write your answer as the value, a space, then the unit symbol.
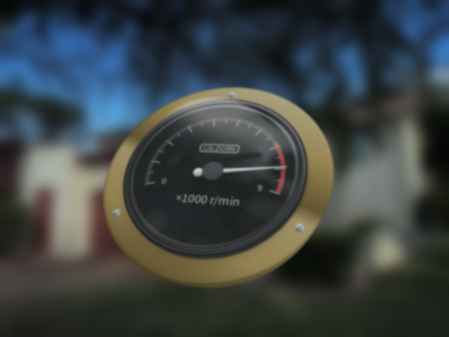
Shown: 8000 rpm
